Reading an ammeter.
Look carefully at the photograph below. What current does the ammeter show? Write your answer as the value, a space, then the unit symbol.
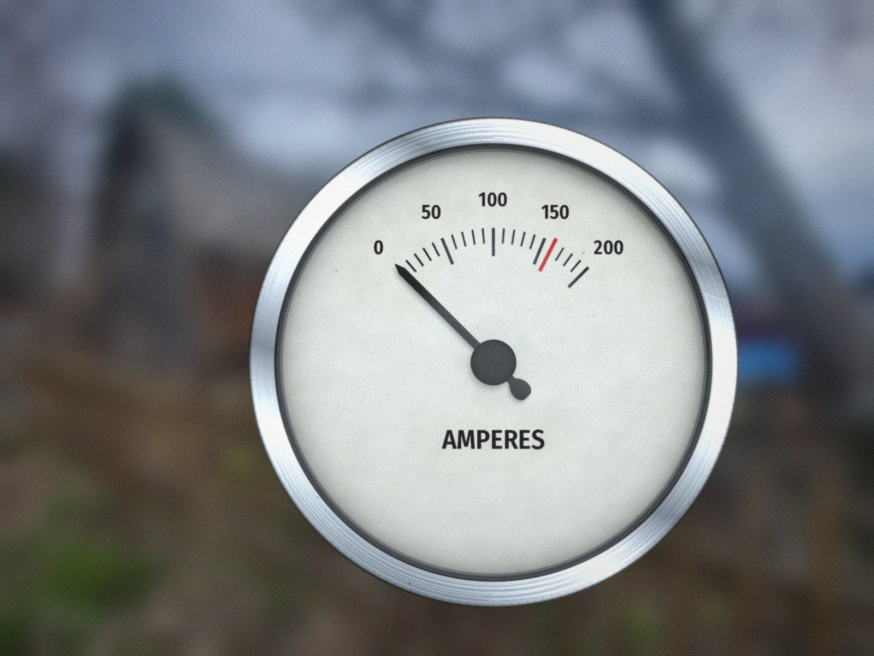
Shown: 0 A
